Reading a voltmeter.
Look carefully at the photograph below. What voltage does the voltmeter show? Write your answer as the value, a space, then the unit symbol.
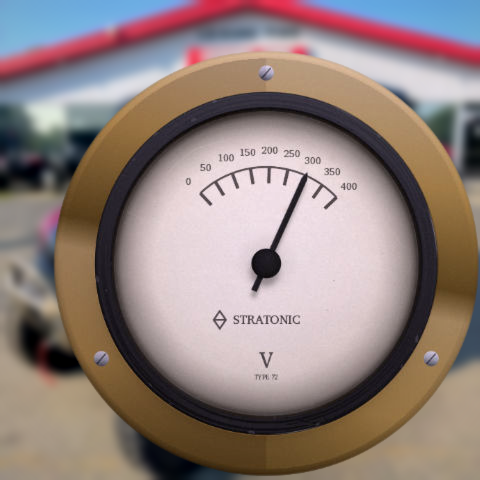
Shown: 300 V
